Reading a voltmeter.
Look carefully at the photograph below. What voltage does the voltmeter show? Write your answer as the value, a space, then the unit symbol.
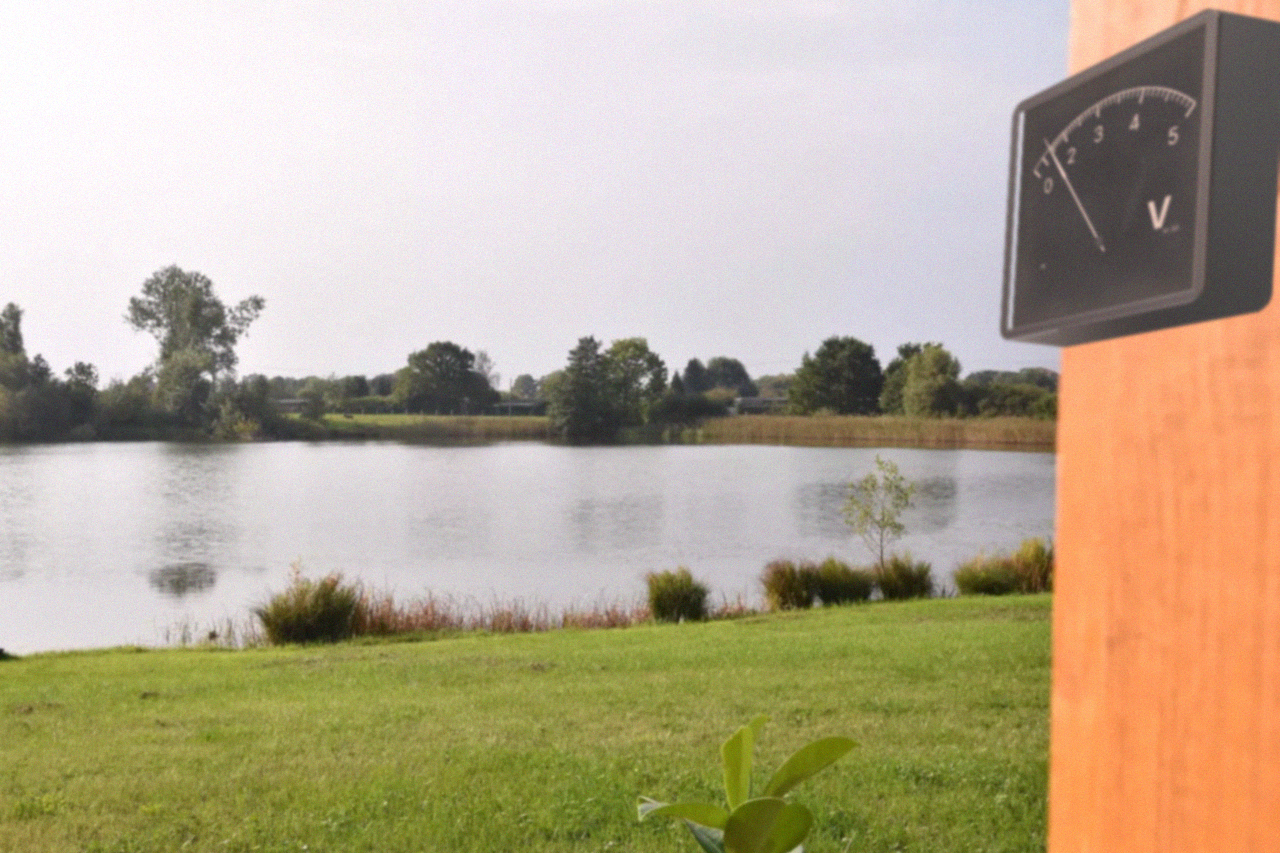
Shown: 1.5 V
